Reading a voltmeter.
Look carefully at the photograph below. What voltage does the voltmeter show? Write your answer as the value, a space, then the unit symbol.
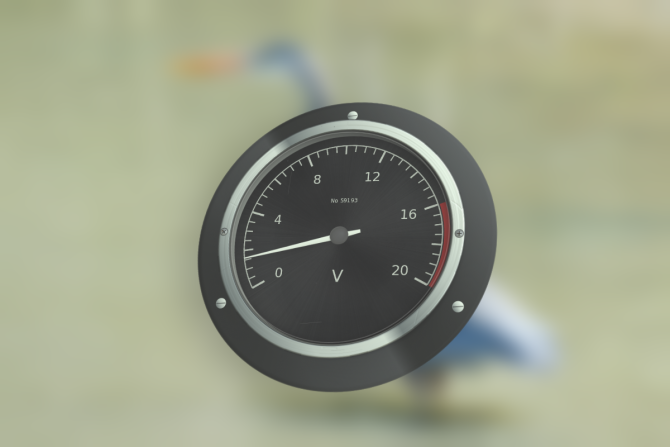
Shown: 1.5 V
